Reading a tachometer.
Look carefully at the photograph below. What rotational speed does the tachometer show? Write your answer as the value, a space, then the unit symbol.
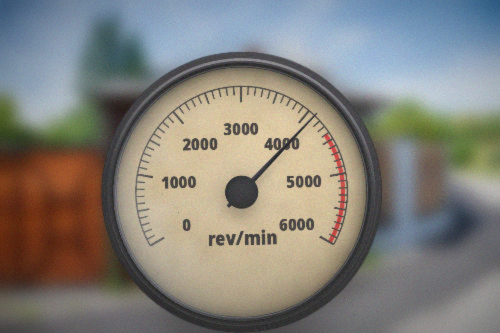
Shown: 4100 rpm
